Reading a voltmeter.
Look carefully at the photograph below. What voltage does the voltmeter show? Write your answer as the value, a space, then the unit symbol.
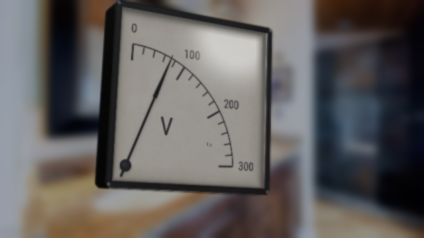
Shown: 70 V
